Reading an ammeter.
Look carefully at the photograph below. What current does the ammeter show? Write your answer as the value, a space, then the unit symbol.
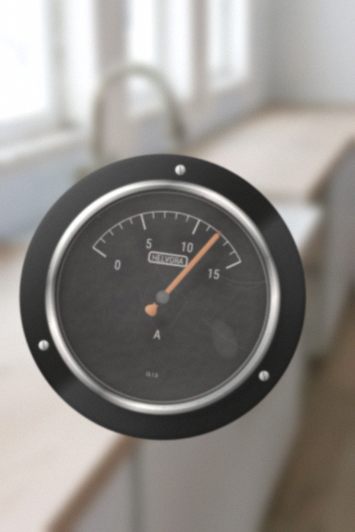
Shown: 12 A
